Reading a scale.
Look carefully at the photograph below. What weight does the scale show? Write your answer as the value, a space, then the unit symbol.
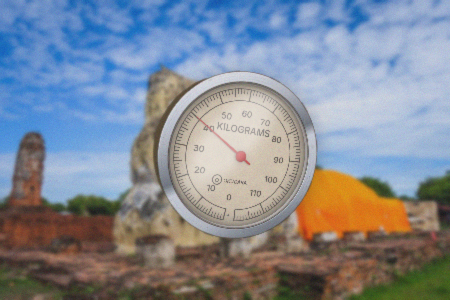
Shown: 40 kg
